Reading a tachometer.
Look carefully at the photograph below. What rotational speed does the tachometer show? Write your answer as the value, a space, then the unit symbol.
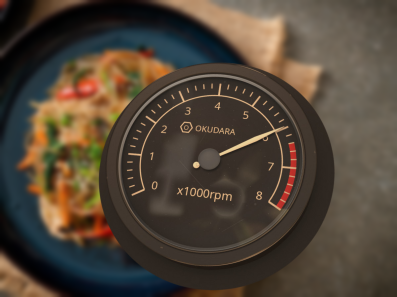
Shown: 6000 rpm
